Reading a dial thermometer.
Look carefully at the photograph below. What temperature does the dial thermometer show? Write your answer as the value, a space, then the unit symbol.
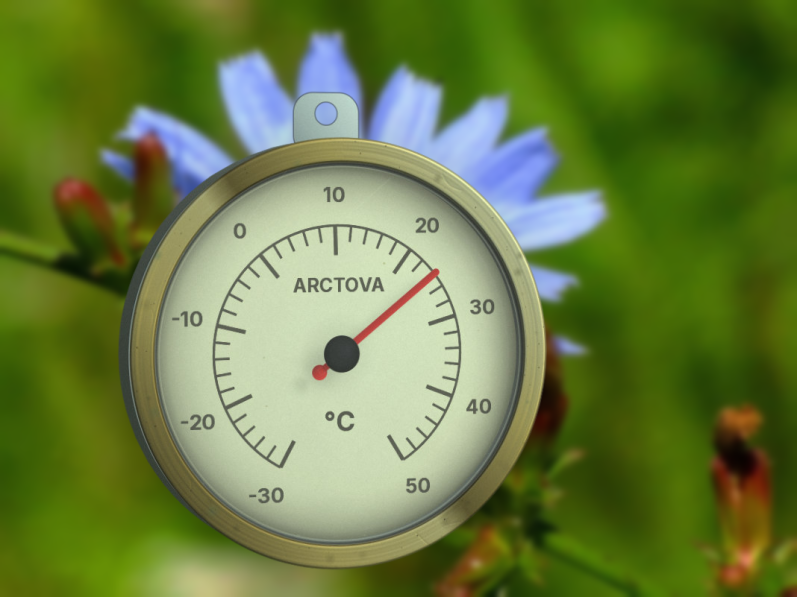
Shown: 24 °C
